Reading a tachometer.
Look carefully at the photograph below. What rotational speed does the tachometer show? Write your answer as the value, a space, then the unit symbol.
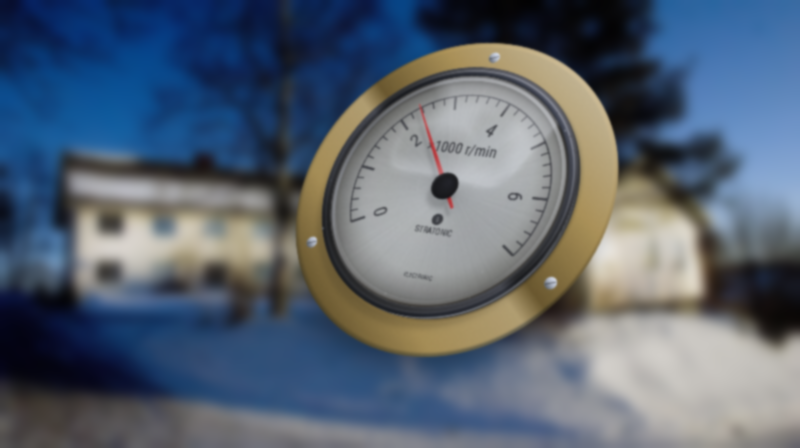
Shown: 2400 rpm
